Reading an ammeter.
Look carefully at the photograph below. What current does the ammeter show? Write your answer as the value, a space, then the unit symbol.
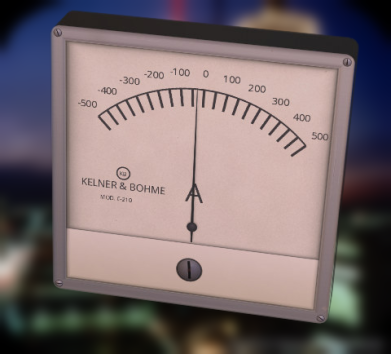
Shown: -25 A
